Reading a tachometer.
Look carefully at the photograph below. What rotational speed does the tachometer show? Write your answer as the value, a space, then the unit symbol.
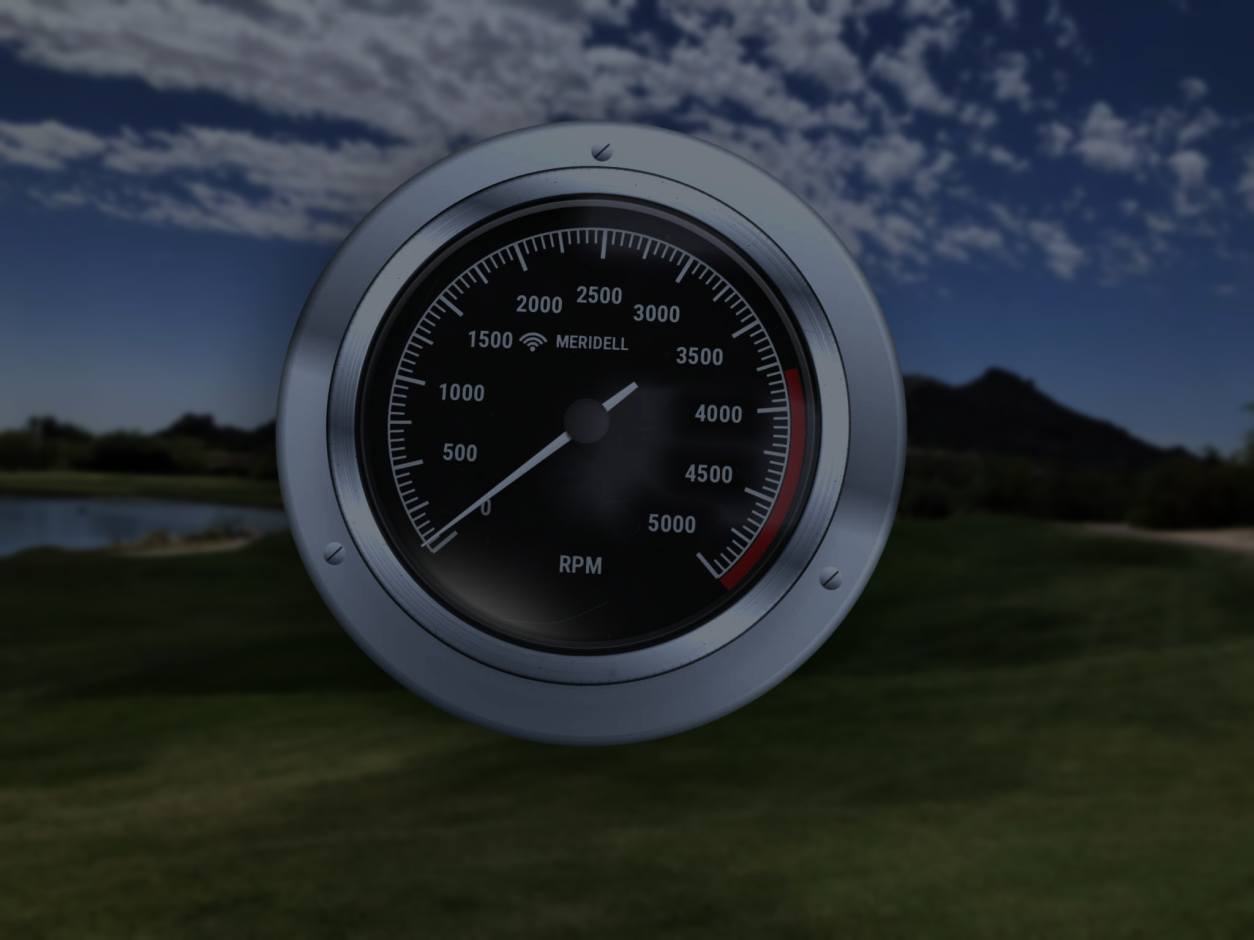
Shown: 50 rpm
